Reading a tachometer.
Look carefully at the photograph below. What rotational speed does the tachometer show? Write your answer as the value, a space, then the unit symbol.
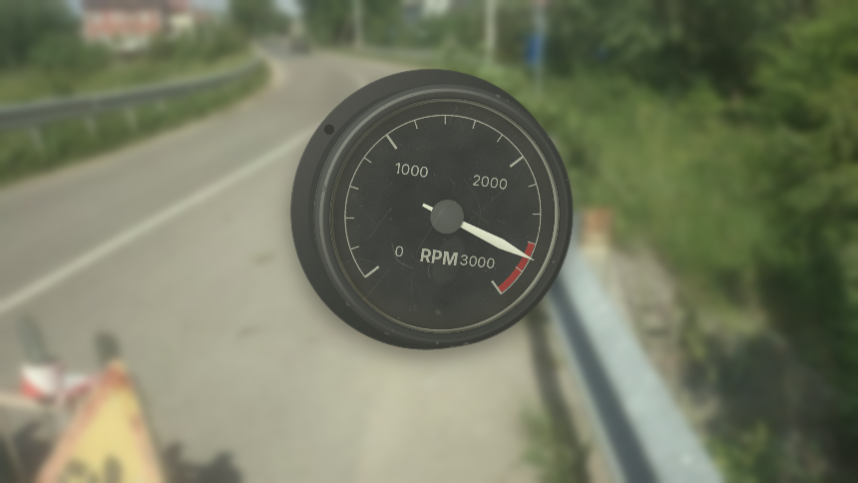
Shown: 2700 rpm
